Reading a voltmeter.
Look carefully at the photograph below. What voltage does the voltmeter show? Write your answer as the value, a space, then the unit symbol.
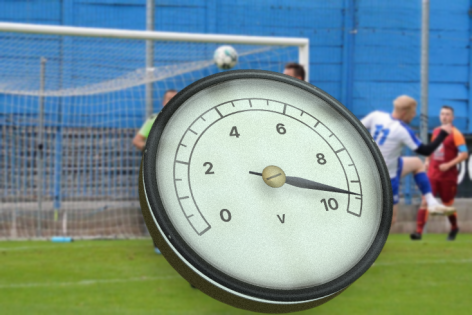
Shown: 9.5 V
